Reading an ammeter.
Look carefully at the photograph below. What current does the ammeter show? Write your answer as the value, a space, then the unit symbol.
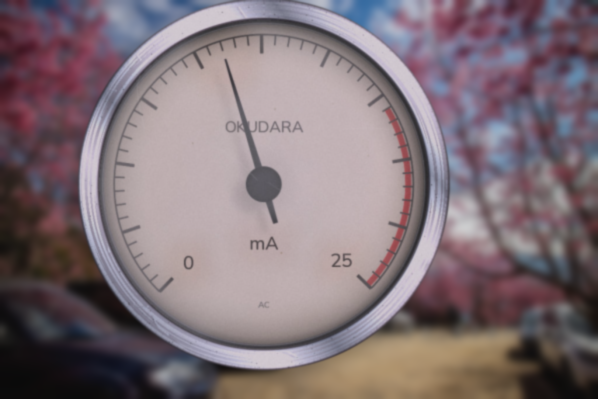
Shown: 11 mA
